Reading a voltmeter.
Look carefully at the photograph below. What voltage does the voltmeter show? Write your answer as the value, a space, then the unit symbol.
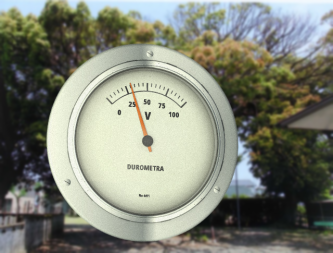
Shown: 30 V
